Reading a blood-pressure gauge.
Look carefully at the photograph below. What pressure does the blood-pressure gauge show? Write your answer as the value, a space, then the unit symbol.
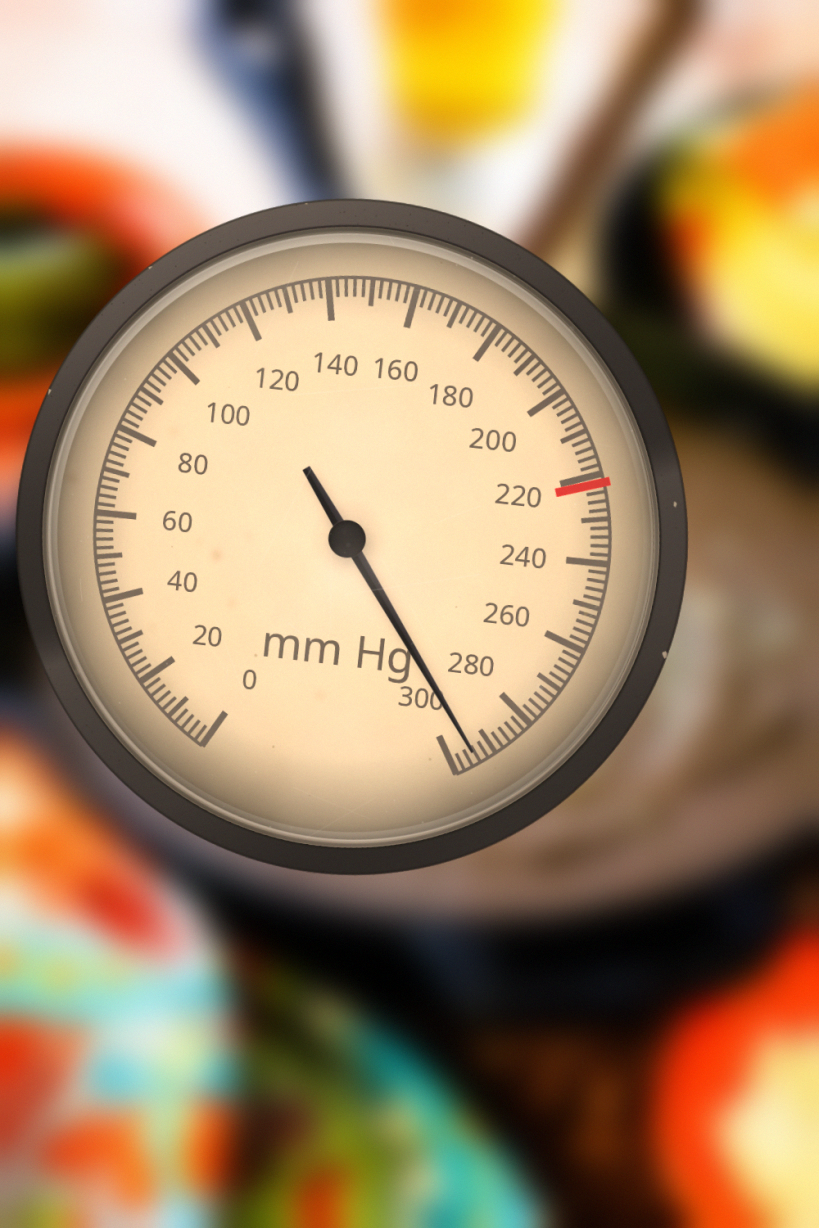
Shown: 294 mmHg
